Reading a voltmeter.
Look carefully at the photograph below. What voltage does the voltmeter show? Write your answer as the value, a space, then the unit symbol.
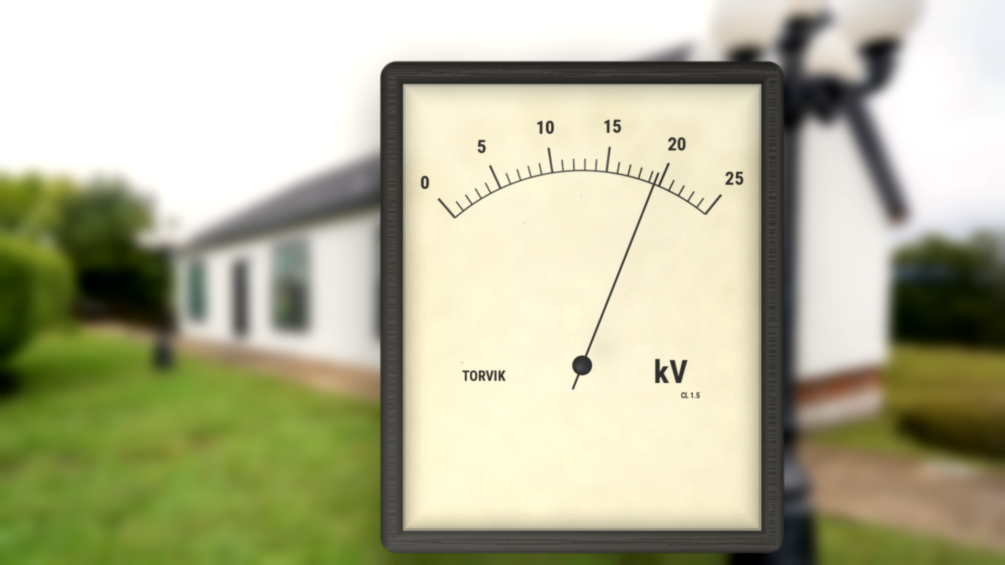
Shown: 19.5 kV
